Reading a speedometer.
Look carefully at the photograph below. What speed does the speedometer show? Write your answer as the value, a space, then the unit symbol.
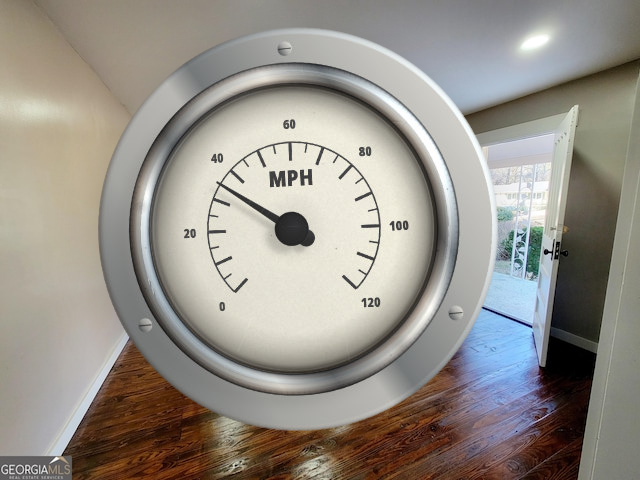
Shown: 35 mph
